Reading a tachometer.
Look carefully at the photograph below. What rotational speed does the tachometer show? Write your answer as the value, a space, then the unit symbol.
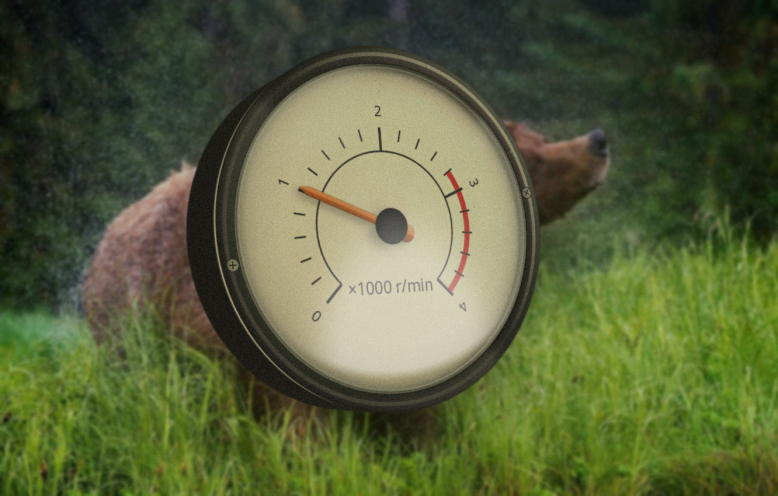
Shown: 1000 rpm
